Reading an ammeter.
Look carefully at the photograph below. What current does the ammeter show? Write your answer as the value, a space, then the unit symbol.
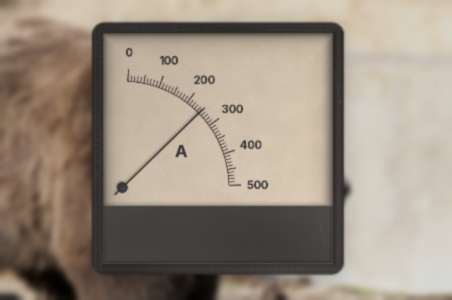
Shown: 250 A
